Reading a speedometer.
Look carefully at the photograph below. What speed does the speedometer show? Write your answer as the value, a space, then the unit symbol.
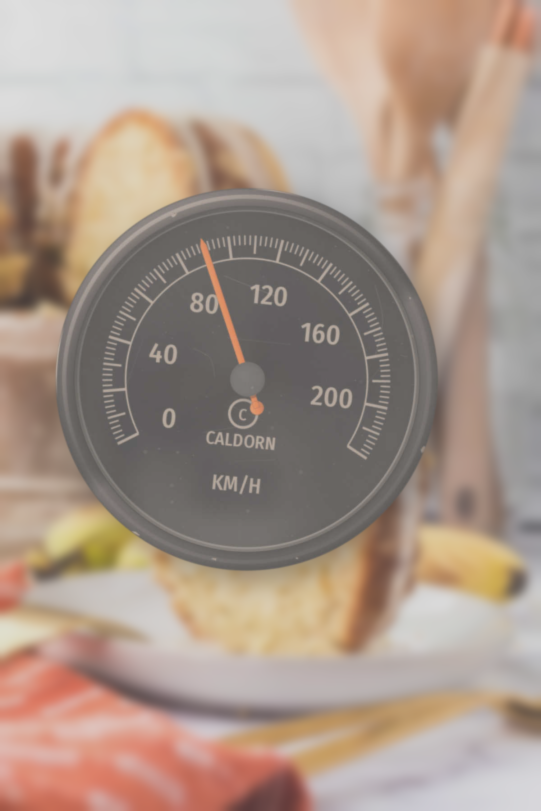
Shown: 90 km/h
